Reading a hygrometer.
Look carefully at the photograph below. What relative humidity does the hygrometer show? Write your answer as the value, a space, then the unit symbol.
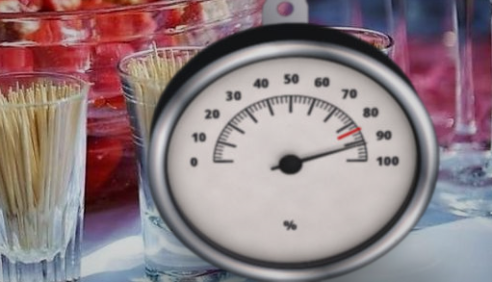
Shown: 90 %
